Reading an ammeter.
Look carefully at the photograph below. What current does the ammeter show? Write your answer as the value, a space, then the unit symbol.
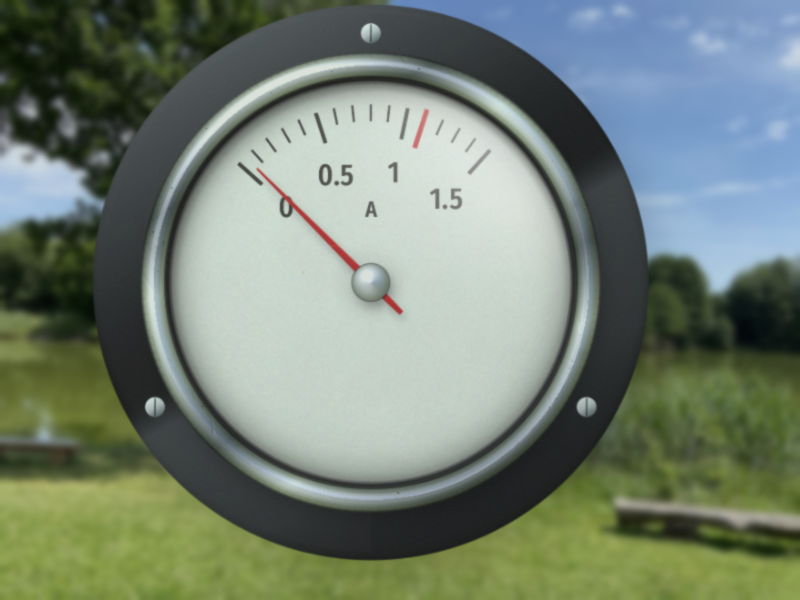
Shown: 0.05 A
